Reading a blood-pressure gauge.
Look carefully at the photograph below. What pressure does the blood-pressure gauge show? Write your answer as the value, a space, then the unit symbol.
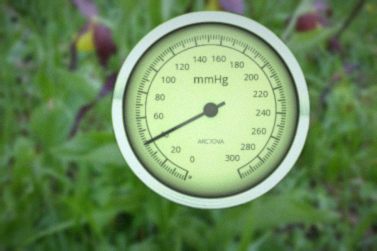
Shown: 40 mmHg
